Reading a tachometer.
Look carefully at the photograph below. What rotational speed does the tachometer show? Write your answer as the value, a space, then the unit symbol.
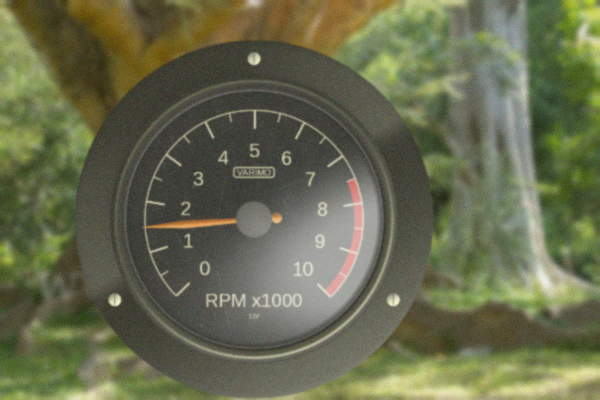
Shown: 1500 rpm
